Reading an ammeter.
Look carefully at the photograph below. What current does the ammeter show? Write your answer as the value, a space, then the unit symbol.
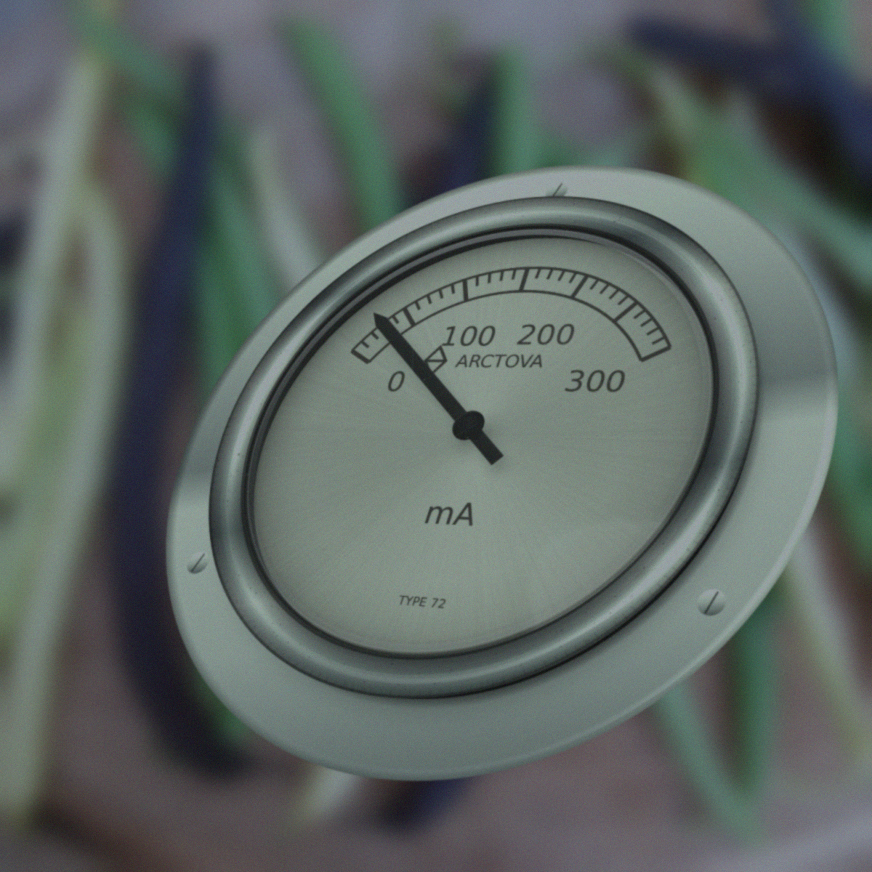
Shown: 30 mA
